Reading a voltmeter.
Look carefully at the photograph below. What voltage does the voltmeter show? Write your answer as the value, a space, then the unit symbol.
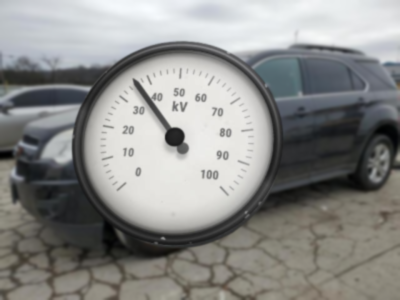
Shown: 36 kV
